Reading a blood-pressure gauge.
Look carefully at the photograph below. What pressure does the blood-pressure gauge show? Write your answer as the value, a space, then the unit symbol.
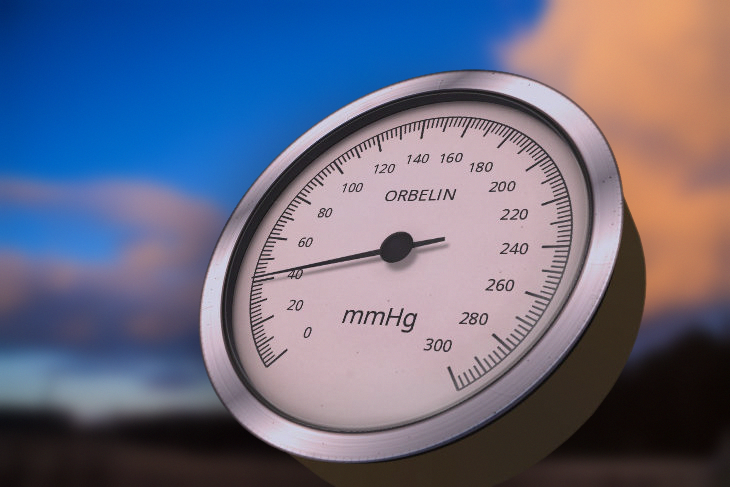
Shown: 40 mmHg
